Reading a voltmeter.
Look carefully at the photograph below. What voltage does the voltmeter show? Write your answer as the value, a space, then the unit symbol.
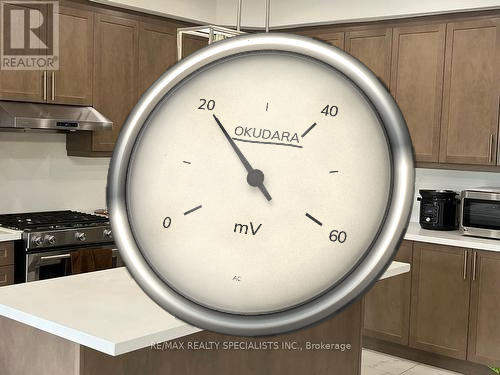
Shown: 20 mV
